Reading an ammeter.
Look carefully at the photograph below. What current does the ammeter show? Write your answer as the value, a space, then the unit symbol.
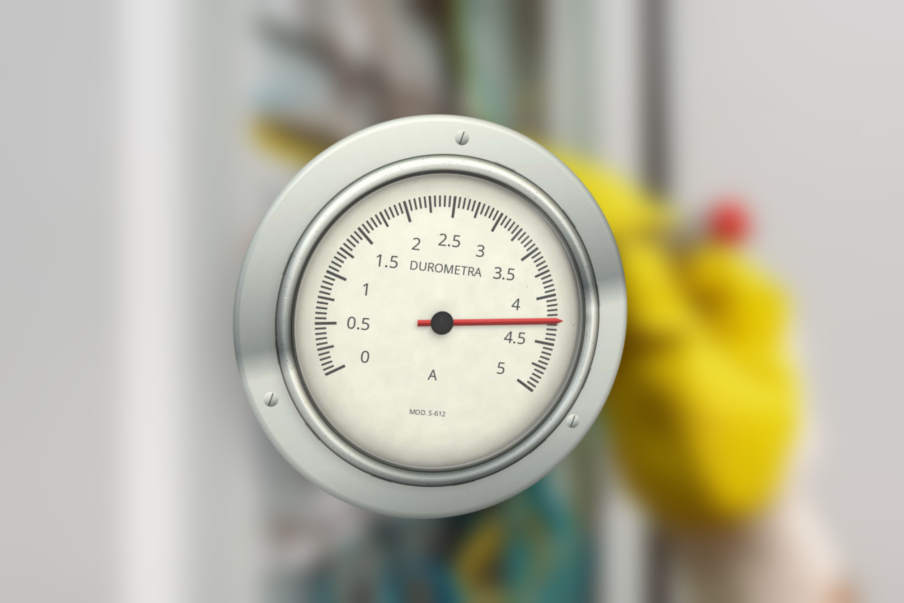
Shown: 4.25 A
